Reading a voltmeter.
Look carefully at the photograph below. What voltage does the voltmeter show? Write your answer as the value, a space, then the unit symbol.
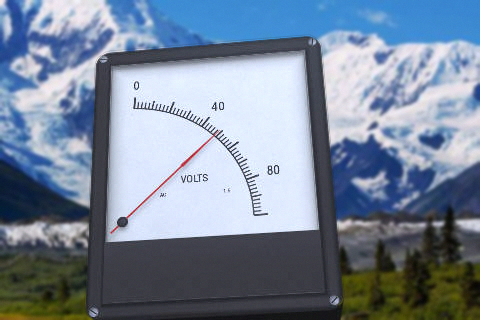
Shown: 50 V
